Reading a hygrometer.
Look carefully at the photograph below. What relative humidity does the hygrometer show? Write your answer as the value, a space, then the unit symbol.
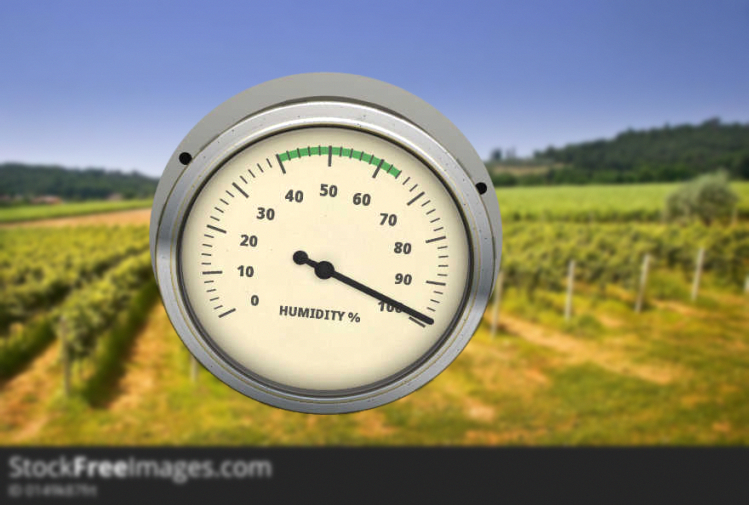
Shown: 98 %
